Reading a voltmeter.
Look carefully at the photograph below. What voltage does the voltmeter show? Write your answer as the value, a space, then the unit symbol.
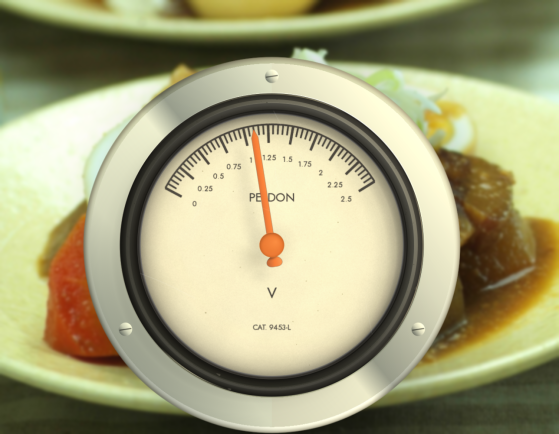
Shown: 1.1 V
